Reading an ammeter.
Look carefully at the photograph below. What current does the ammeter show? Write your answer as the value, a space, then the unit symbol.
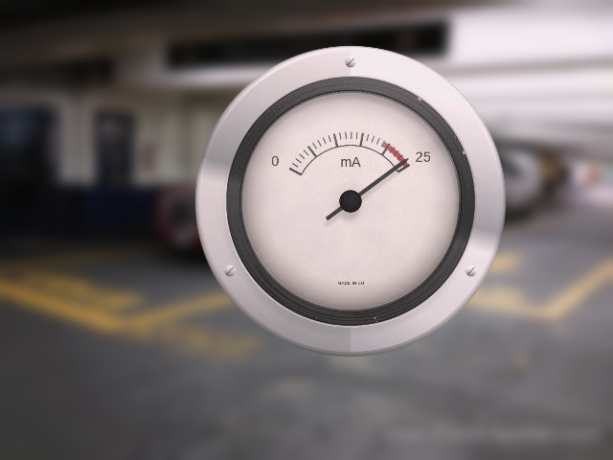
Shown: 24 mA
